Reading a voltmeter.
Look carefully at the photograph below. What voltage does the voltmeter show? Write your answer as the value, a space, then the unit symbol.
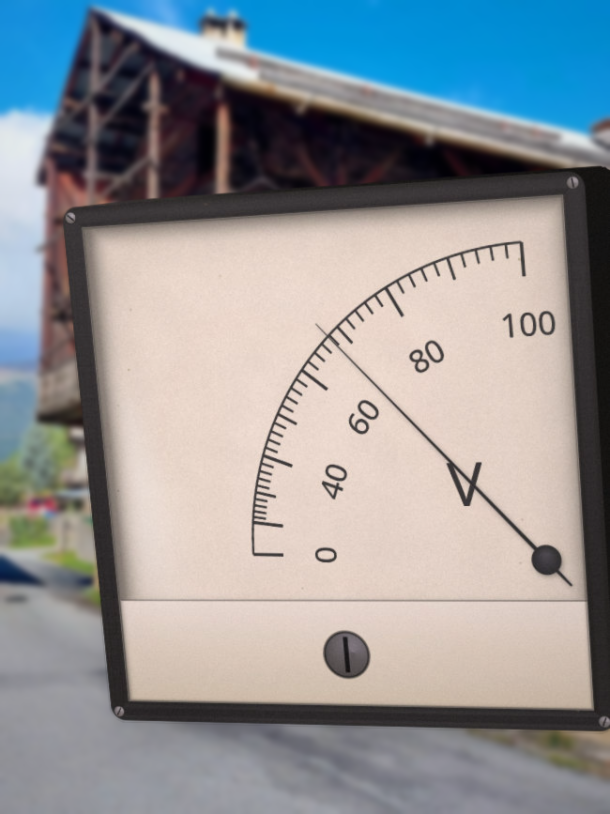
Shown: 68 V
